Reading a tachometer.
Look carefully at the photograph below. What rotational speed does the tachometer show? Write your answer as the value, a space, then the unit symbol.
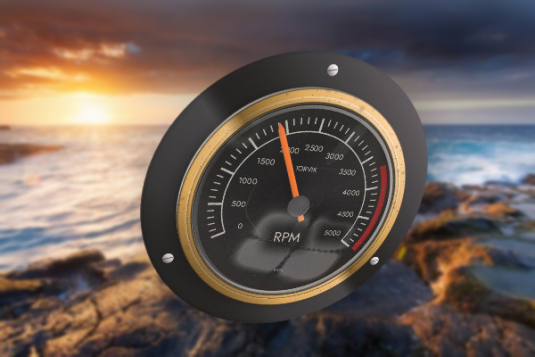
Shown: 1900 rpm
